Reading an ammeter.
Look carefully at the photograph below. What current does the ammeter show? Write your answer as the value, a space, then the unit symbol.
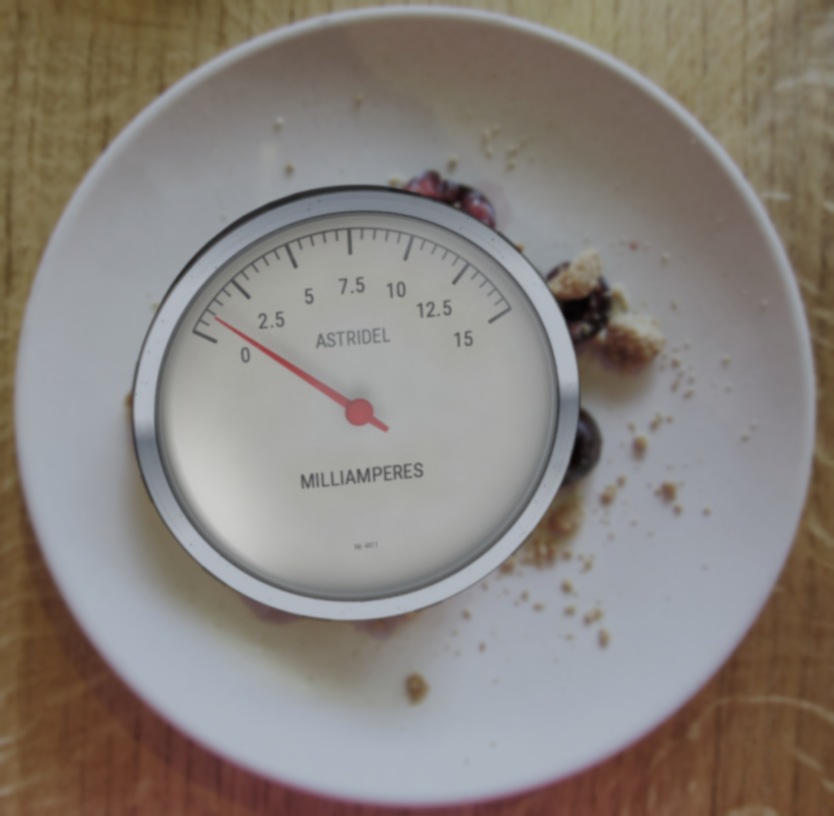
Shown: 1 mA
